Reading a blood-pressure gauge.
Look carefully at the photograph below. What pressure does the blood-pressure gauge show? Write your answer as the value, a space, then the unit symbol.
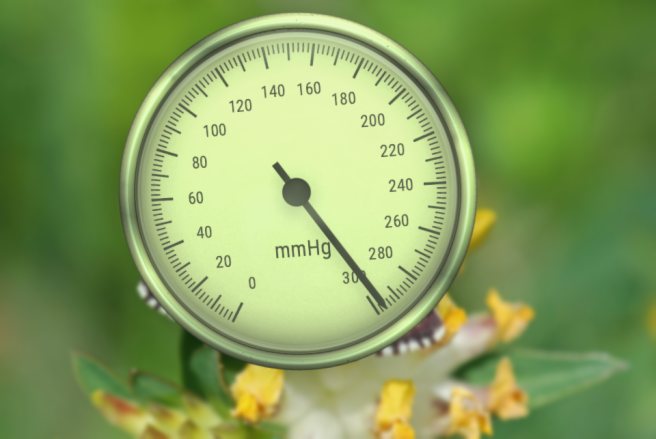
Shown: 296 mmHg
